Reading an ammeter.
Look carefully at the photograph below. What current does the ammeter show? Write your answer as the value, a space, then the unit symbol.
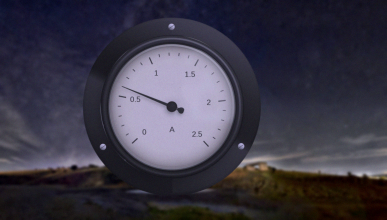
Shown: 0.6 A
